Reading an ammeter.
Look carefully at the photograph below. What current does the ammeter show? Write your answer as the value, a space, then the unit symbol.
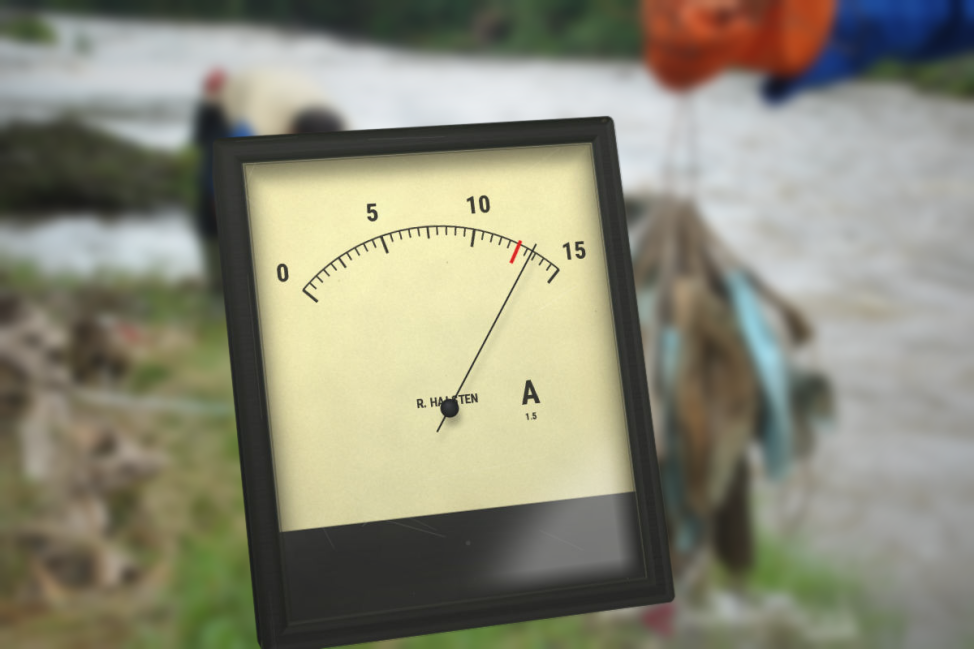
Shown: 13.25 A
